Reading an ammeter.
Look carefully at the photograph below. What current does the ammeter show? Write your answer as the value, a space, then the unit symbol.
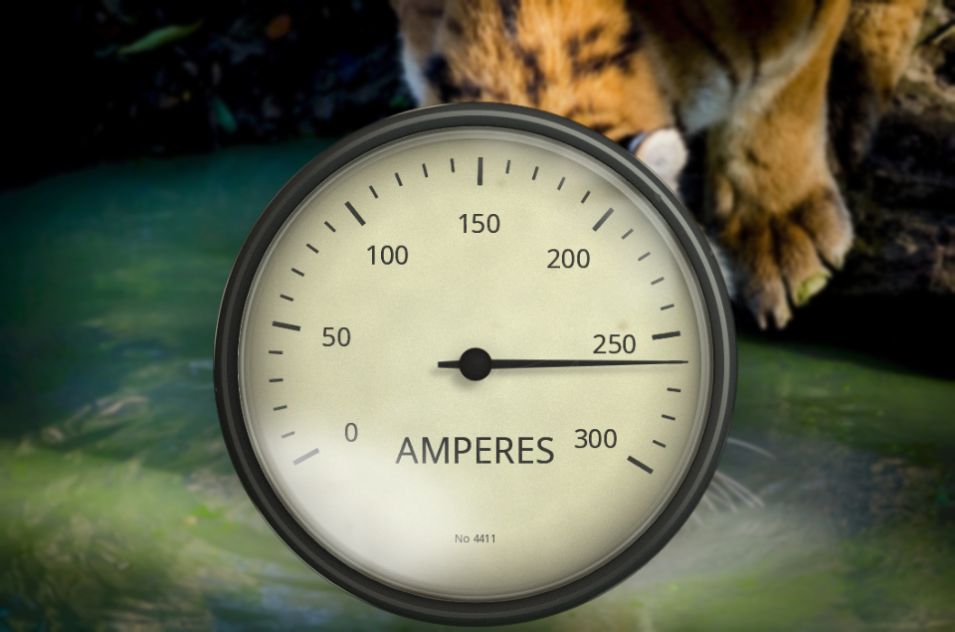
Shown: 260 A
